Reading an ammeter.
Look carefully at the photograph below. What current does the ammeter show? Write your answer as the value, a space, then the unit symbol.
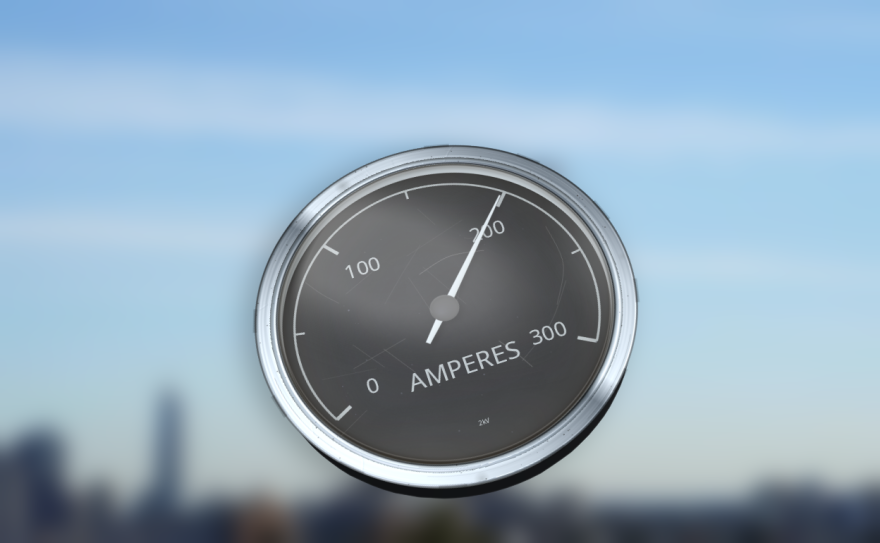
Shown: 200 A
